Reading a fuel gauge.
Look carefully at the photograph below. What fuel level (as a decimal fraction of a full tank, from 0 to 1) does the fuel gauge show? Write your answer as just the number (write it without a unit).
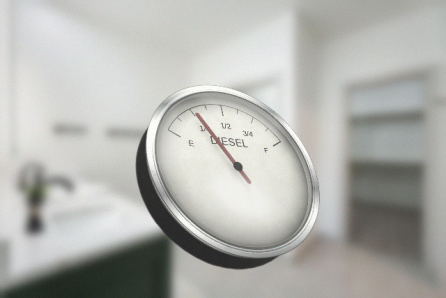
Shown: 0.25
